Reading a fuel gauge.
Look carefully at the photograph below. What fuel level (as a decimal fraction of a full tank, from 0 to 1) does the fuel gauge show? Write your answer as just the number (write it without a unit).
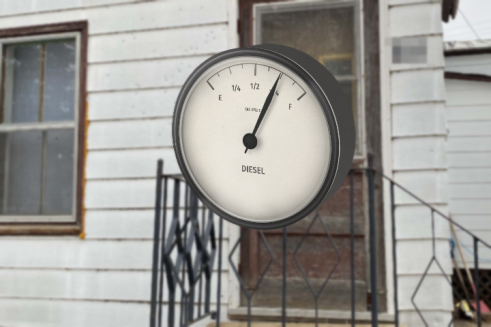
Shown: 0.75
